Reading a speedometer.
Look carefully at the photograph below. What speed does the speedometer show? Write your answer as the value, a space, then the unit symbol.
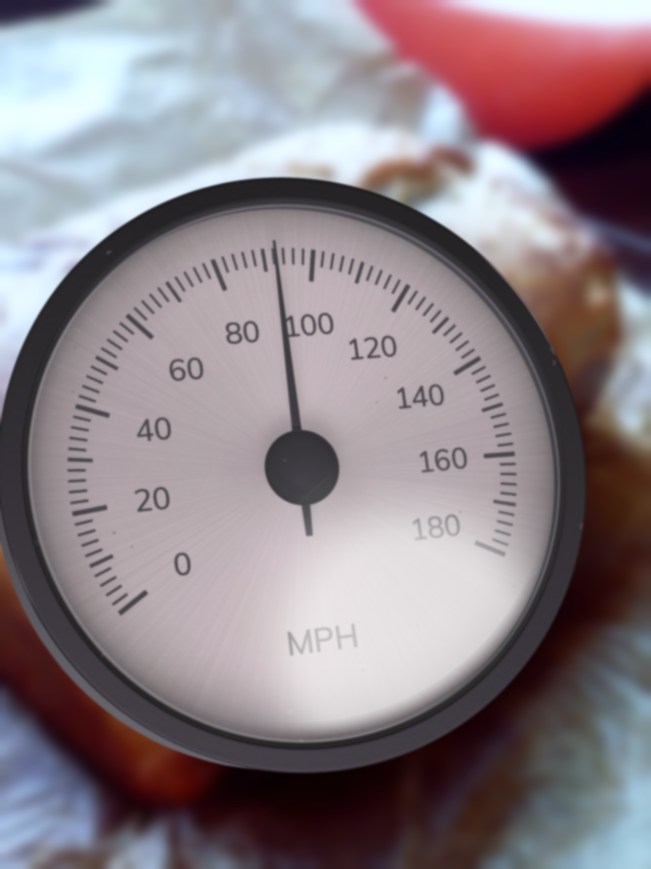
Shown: 92 mph
